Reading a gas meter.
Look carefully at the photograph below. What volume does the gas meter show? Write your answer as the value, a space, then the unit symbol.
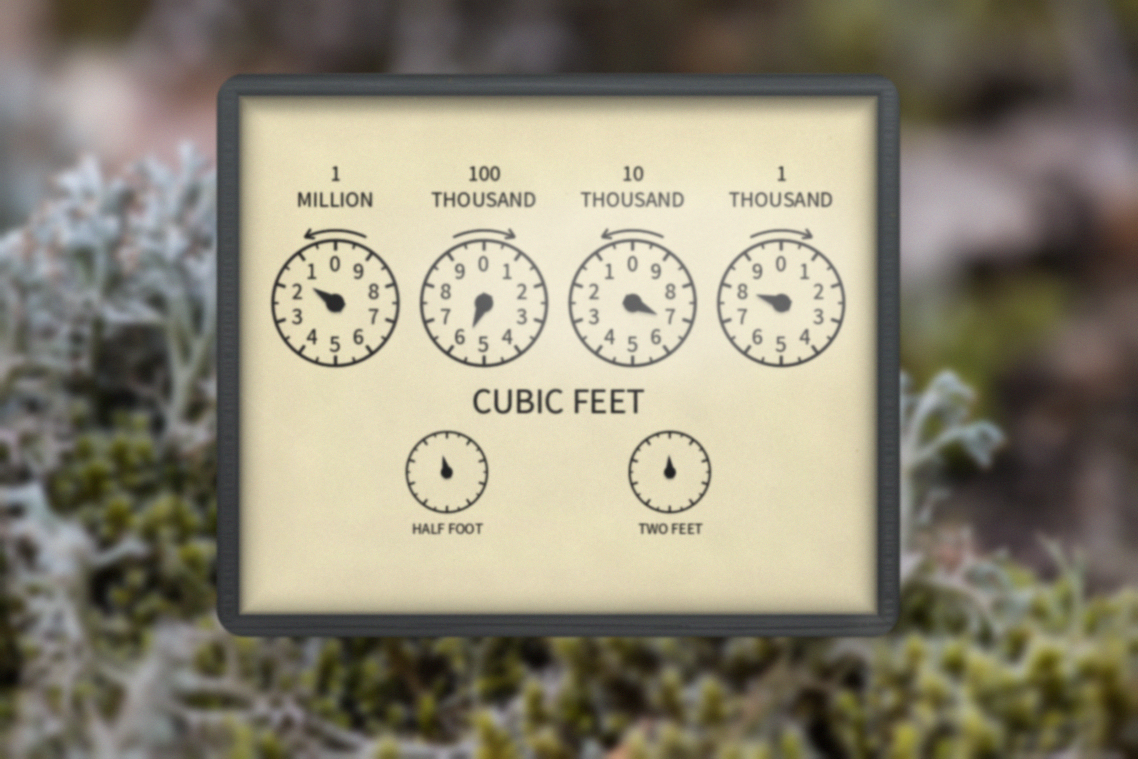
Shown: 156800 ft³
